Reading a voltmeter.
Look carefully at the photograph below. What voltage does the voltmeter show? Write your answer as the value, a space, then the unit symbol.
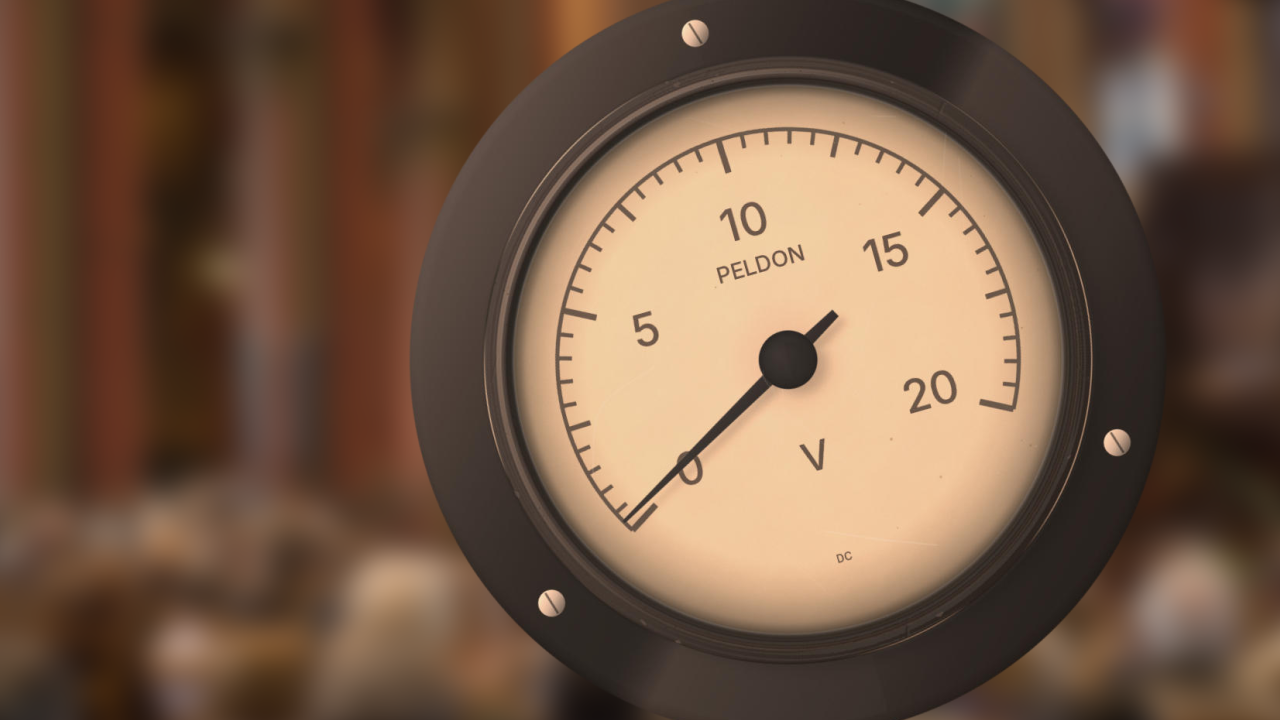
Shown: 0.25 V
